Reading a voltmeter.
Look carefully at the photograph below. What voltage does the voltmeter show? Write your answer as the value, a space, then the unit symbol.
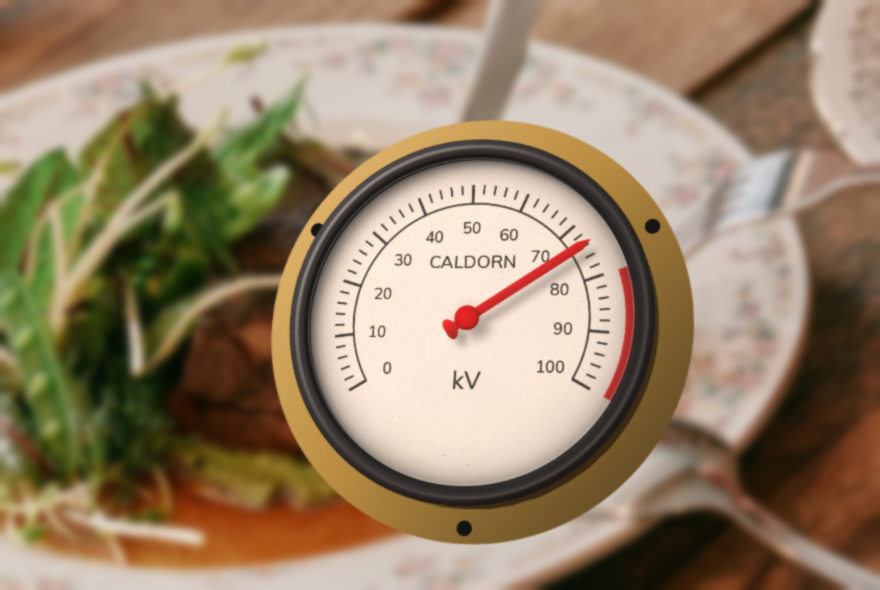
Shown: 74 kV
